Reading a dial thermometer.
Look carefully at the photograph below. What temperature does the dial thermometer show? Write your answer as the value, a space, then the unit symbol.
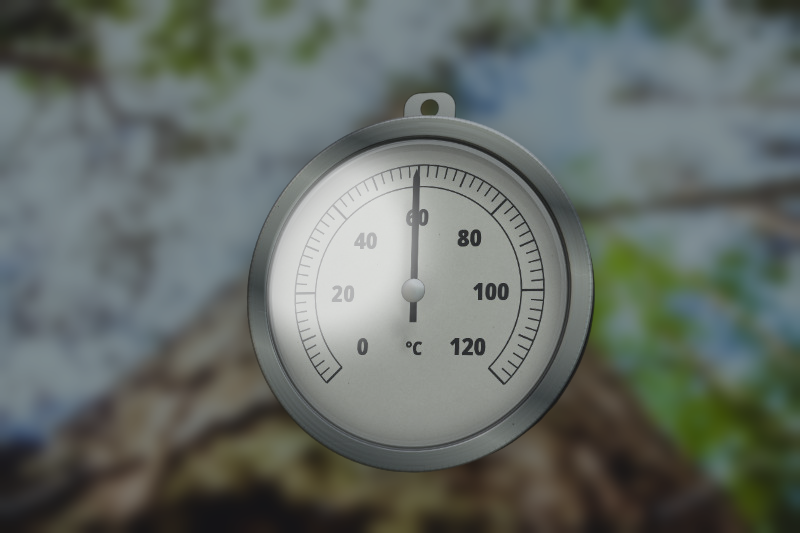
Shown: 60 °C
